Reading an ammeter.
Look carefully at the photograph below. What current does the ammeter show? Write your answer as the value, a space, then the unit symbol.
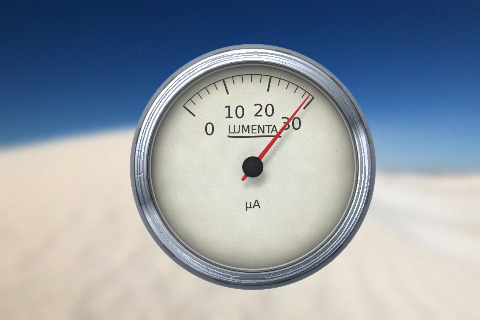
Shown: 29 µA
